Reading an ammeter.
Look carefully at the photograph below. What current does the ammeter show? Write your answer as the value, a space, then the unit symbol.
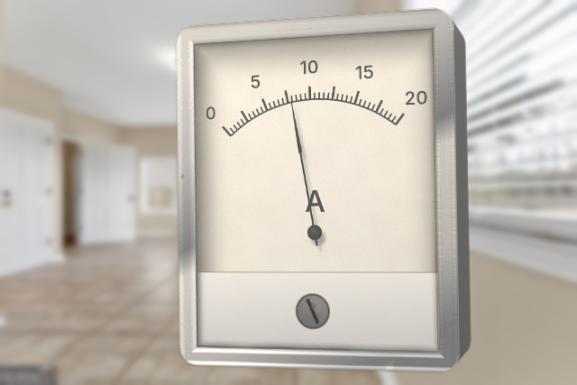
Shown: 8 A
